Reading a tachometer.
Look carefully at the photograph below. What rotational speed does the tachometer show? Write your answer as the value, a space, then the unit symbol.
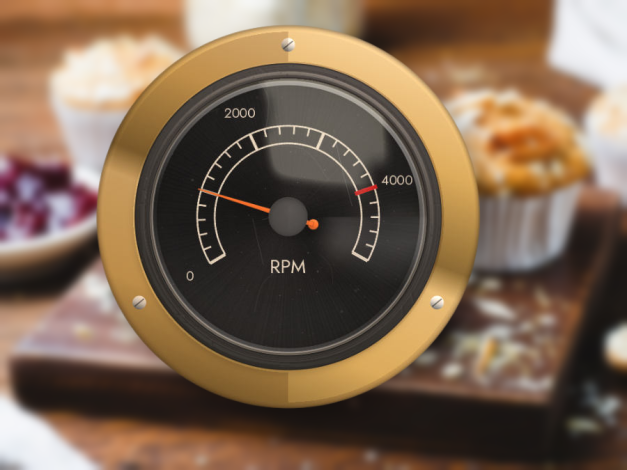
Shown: 1000 rpm
